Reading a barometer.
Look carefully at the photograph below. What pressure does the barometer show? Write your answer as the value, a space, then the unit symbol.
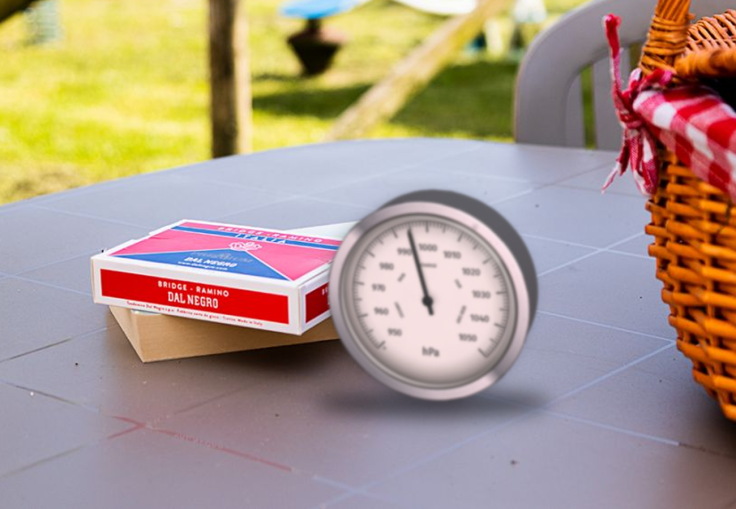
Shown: 995 hPa
